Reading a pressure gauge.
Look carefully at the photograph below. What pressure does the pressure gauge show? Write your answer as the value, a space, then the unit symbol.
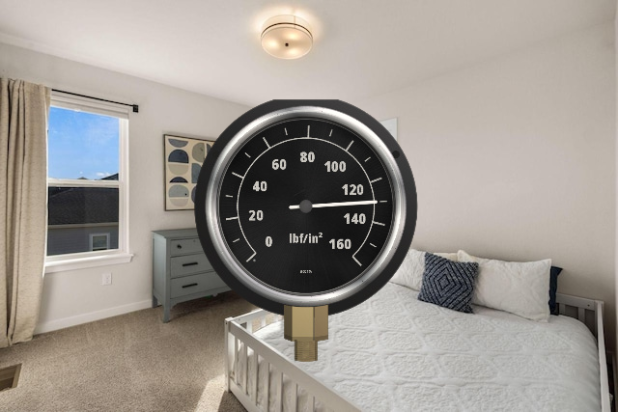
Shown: 130 psi
